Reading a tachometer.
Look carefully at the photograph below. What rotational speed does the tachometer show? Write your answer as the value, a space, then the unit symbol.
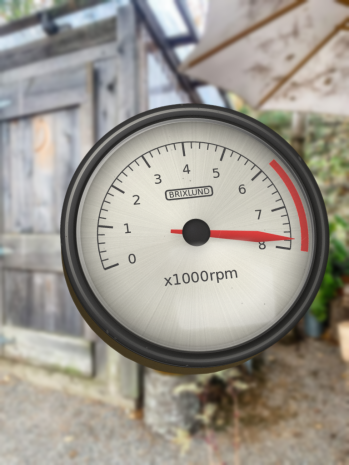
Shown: 7800 rpm
